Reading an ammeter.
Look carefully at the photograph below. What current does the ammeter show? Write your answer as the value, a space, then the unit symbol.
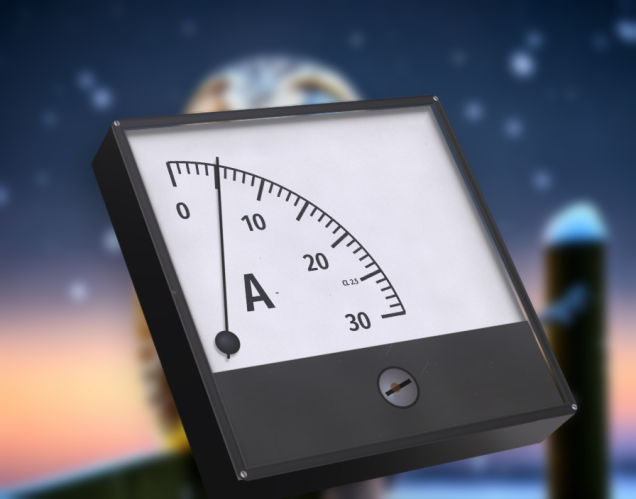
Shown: 5 A
